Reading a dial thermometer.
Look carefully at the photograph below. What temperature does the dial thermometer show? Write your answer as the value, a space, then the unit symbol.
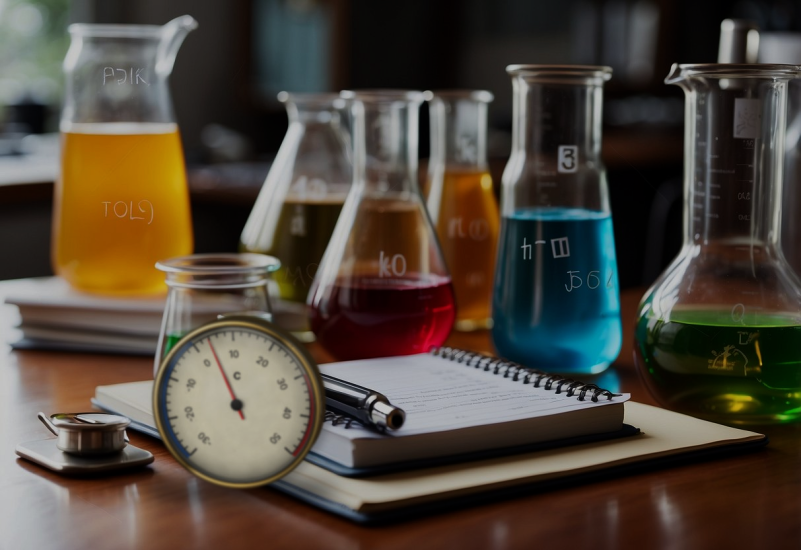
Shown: 4 °C
